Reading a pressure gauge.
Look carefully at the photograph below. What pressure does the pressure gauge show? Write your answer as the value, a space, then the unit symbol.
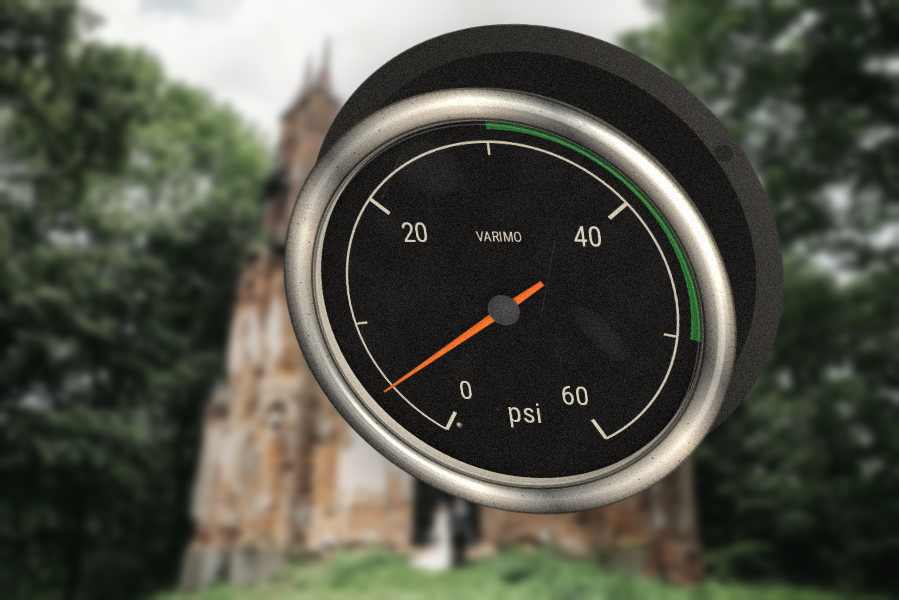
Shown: 5 psi
